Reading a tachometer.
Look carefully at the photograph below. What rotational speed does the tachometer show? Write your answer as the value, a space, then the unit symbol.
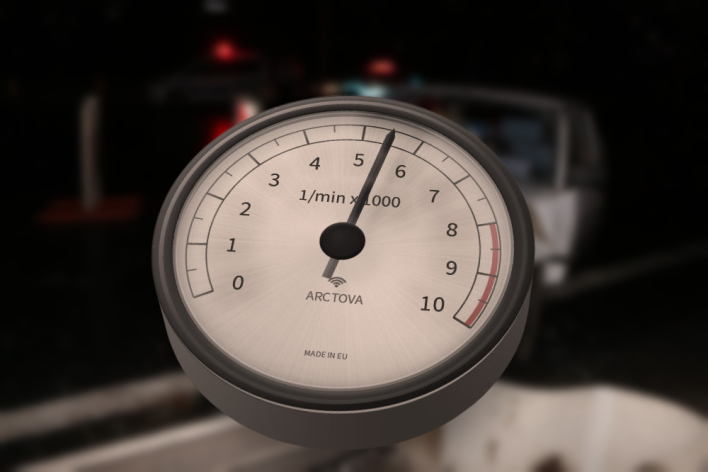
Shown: 5500 rpm
